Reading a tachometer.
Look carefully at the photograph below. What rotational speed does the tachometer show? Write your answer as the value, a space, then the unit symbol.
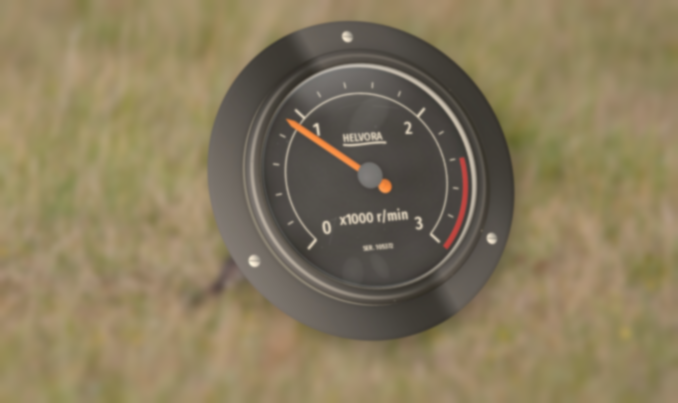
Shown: 900 rpm
